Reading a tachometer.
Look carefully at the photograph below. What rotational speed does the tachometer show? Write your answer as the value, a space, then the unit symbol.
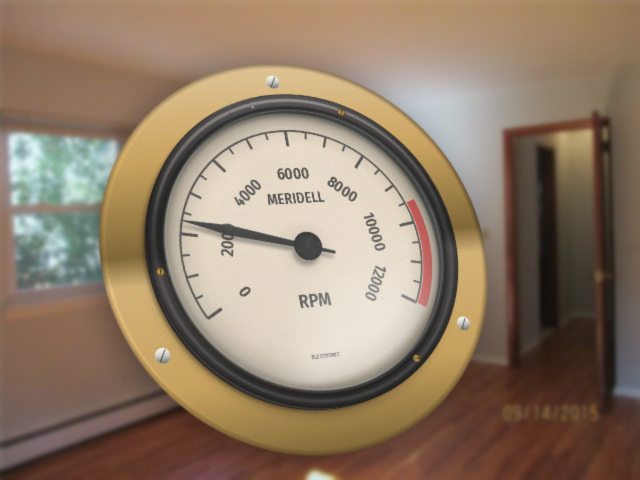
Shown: 2250 rpm
